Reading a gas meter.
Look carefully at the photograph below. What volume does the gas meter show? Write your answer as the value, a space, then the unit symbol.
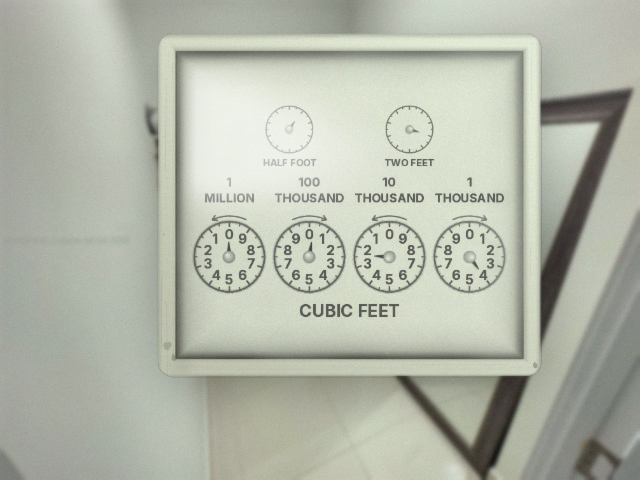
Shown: 2400 ft³
